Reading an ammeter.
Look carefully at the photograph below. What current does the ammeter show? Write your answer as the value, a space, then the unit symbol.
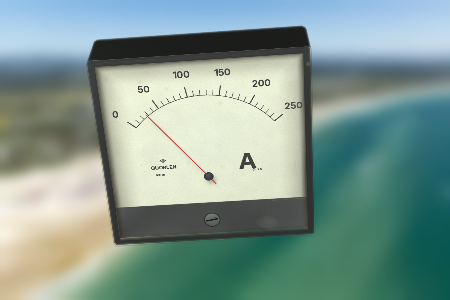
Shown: 30 A
